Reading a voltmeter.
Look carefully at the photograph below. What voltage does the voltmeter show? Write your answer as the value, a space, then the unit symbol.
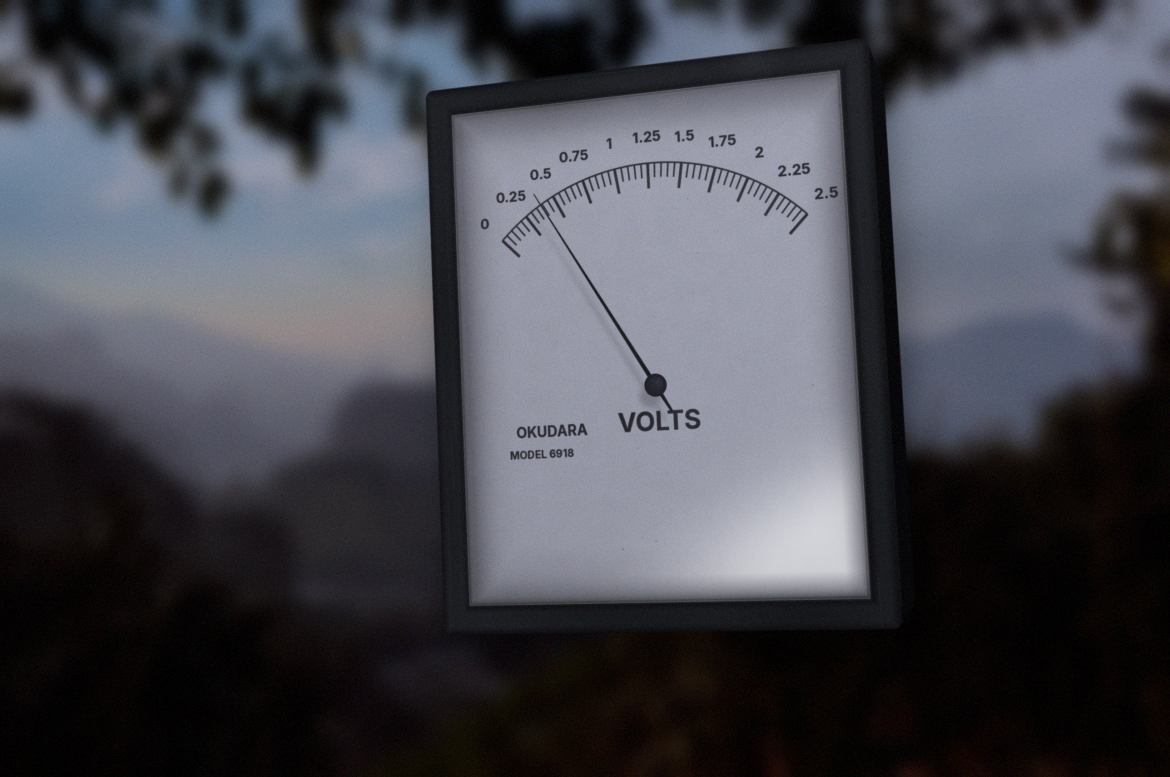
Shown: 0.4 V
